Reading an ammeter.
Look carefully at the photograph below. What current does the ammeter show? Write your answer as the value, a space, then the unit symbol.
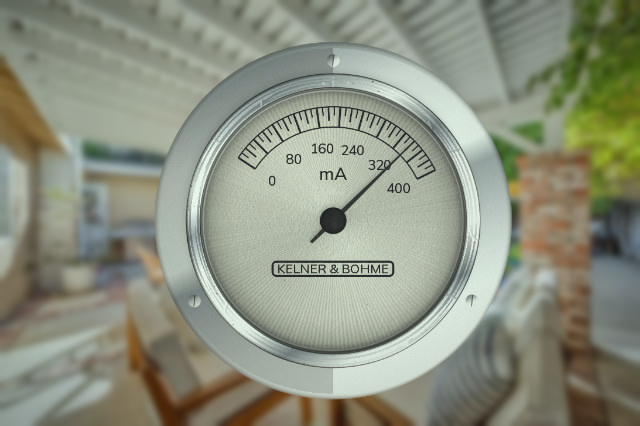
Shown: 340 mA
